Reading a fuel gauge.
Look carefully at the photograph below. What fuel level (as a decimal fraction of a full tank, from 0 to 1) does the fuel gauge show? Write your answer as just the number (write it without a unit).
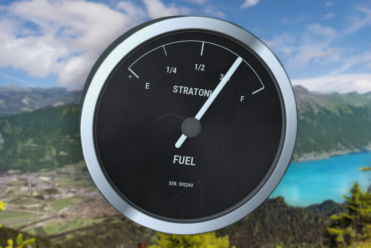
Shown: 0.75
